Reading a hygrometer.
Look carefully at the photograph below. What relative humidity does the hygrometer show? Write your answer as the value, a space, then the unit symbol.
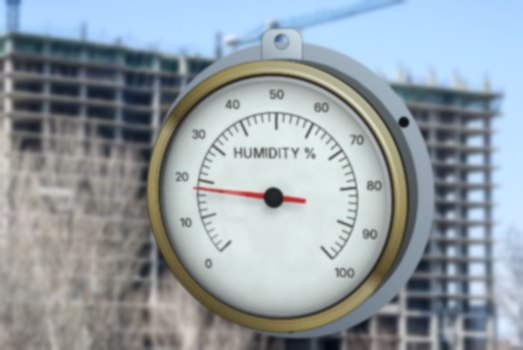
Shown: 18 %
